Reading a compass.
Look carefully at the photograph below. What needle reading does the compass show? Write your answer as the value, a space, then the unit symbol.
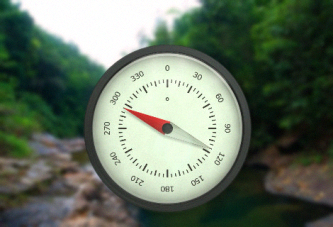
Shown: 295 °
